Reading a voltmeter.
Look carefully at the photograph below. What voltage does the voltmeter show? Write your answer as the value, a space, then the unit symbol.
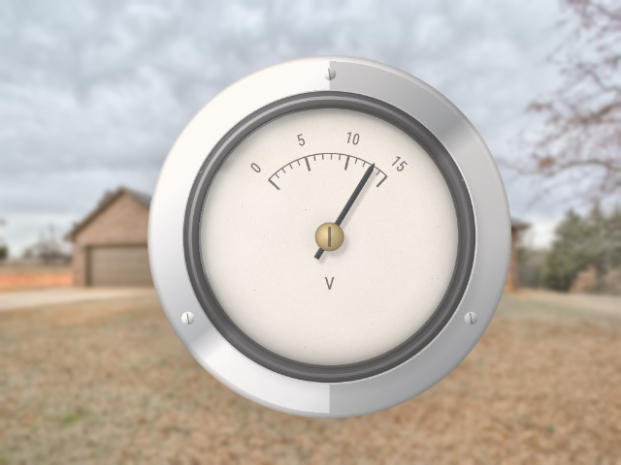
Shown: 13 V
